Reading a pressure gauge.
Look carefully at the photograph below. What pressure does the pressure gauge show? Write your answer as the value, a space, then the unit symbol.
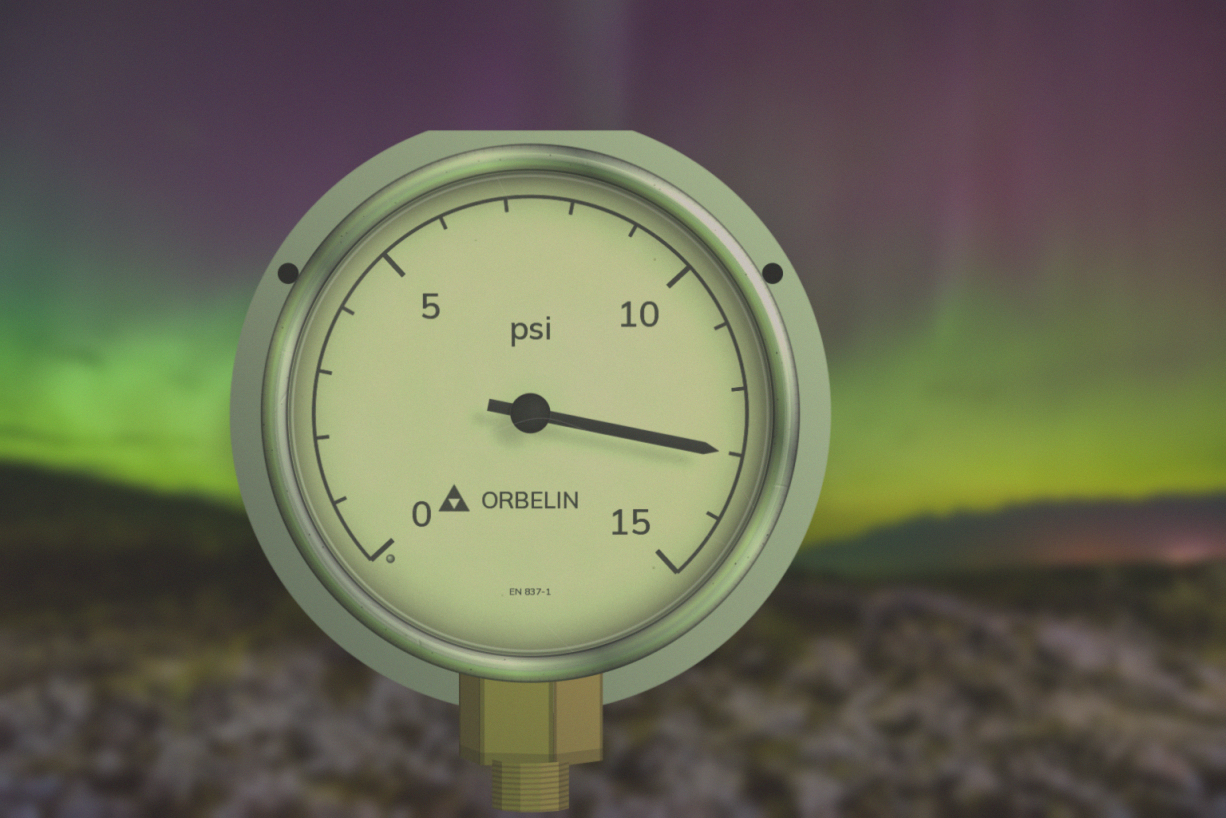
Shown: 13 psi
